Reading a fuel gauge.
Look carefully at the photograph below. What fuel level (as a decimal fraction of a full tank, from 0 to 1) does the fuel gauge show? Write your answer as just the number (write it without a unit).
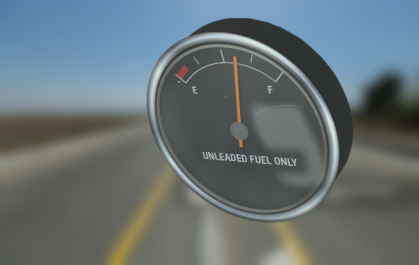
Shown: 0.625
